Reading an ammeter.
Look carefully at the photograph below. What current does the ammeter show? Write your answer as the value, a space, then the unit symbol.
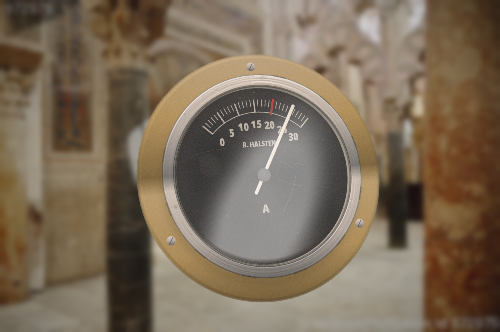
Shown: 25 A
